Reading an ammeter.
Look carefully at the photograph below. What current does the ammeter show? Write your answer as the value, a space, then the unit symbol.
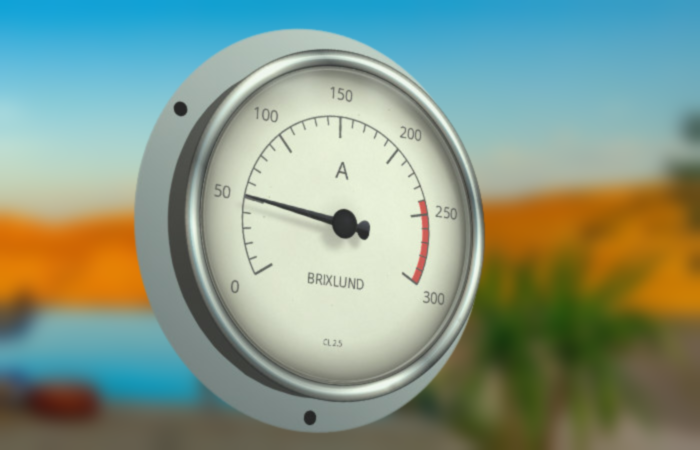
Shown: 50 A
